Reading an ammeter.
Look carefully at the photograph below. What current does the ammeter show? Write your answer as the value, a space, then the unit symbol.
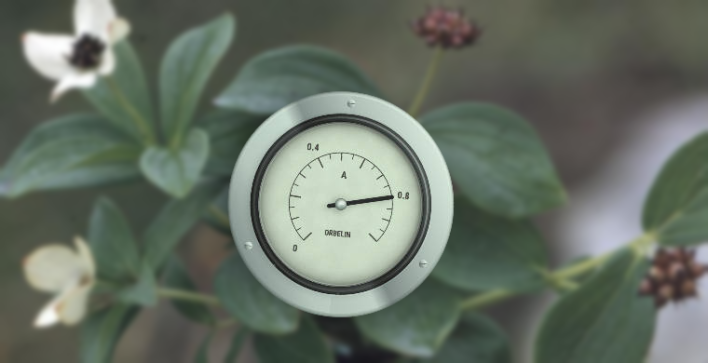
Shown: 0.8 A
